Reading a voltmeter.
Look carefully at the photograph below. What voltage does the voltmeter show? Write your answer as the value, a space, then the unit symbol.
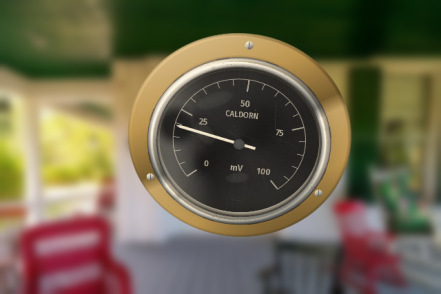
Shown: 20 mV
